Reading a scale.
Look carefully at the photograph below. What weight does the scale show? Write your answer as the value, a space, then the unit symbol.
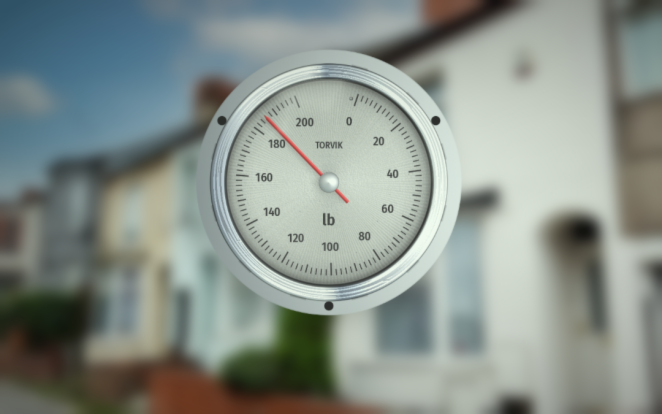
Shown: 186 lb
